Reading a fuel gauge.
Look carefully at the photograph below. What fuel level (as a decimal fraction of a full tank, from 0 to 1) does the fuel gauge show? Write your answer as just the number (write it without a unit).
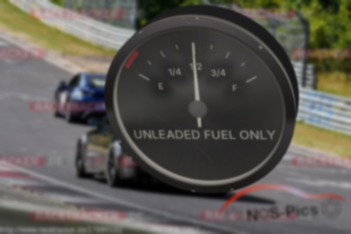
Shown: 0.5
